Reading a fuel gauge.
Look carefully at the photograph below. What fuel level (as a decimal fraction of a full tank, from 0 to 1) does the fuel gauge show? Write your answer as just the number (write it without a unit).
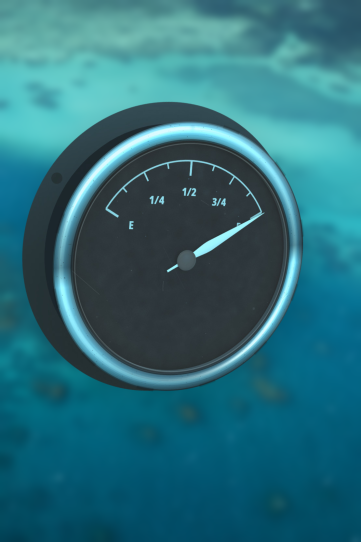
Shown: 1
